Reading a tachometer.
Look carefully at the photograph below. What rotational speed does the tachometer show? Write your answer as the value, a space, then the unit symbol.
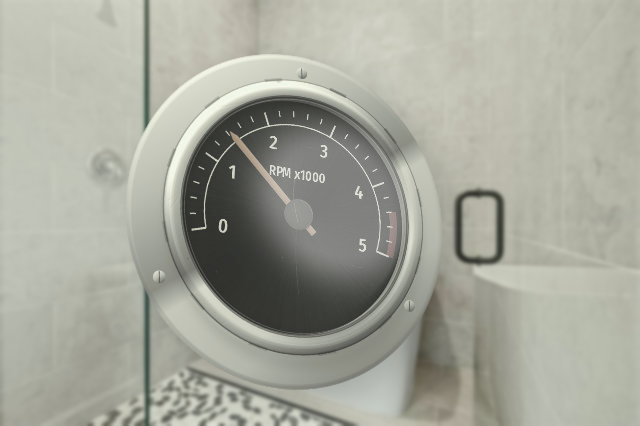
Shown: 1400 rpm
